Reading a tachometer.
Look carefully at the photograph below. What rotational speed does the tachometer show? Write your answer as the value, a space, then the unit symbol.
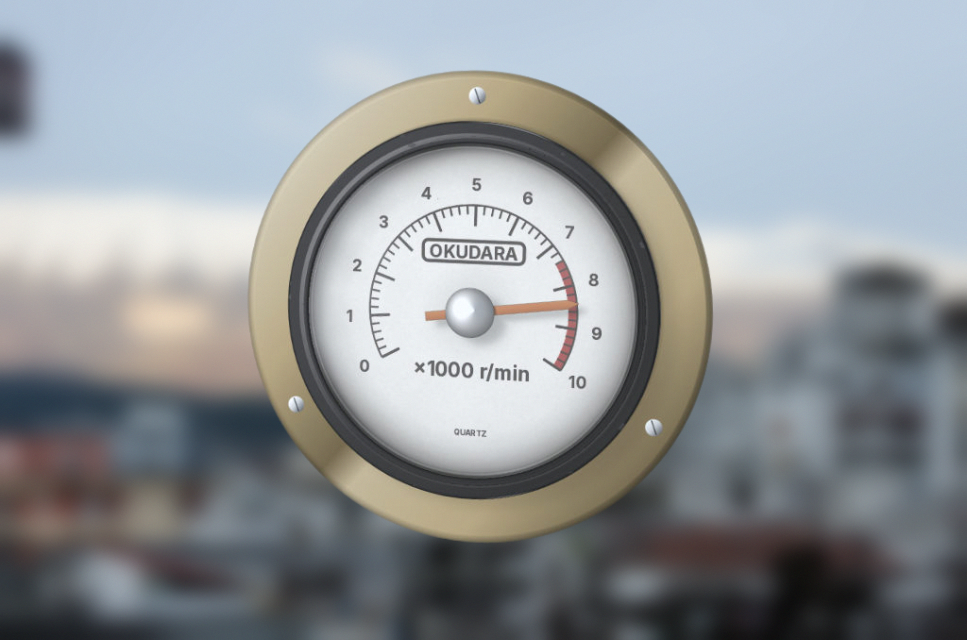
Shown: 8400 rpm
